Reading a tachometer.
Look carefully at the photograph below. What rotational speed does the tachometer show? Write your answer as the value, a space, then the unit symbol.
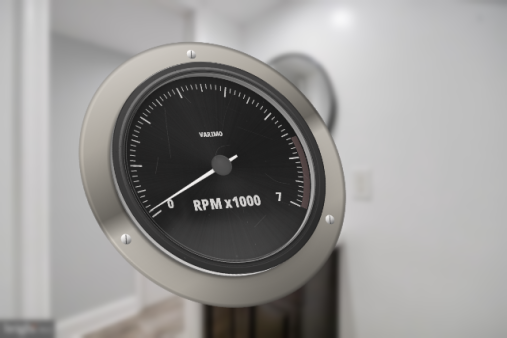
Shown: 100 rpm
